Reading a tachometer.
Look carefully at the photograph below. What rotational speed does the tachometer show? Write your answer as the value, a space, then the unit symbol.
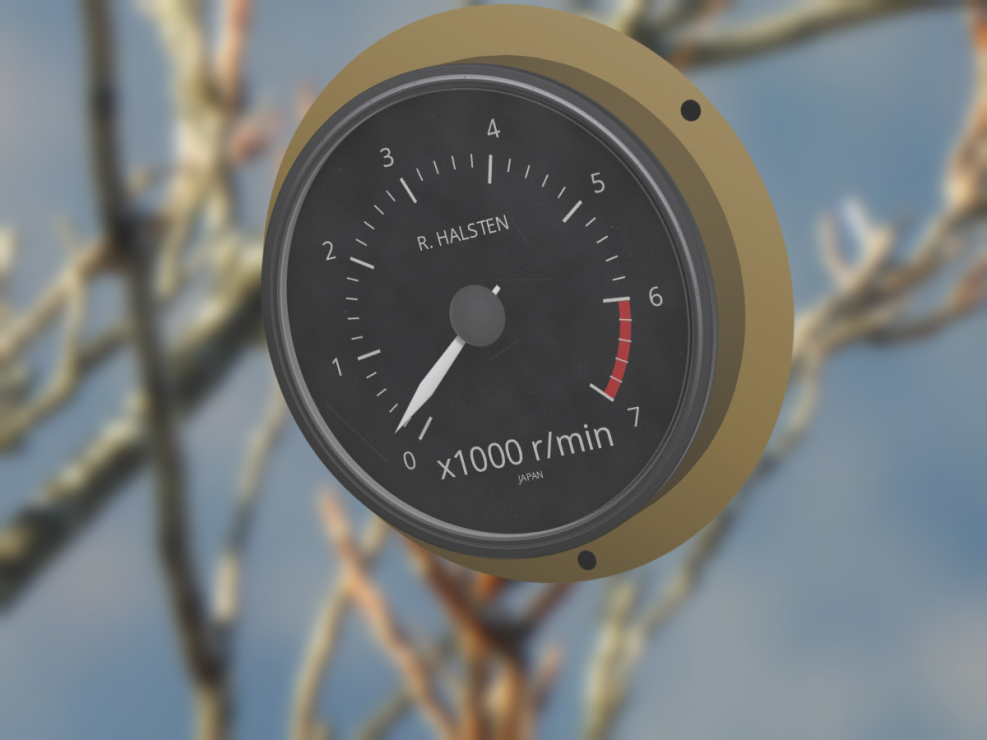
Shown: 200 rpm
